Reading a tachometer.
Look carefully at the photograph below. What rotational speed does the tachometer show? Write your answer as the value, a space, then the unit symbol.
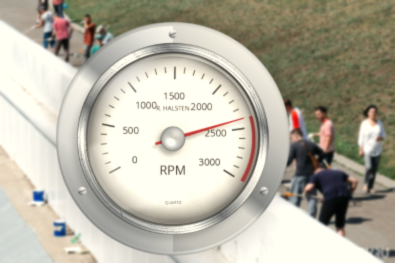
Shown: 2400 rpm
